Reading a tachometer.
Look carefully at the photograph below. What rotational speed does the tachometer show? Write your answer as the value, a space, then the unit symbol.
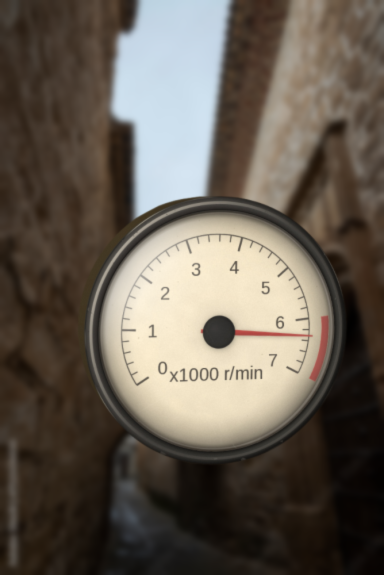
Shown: 6300 rpm
